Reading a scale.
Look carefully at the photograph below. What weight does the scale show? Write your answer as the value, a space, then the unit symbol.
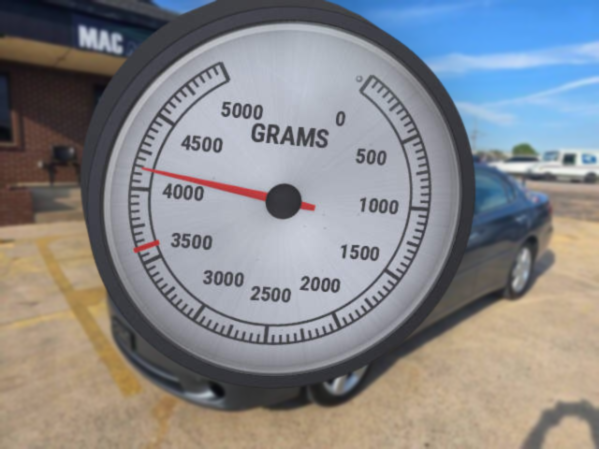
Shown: 4150 g
